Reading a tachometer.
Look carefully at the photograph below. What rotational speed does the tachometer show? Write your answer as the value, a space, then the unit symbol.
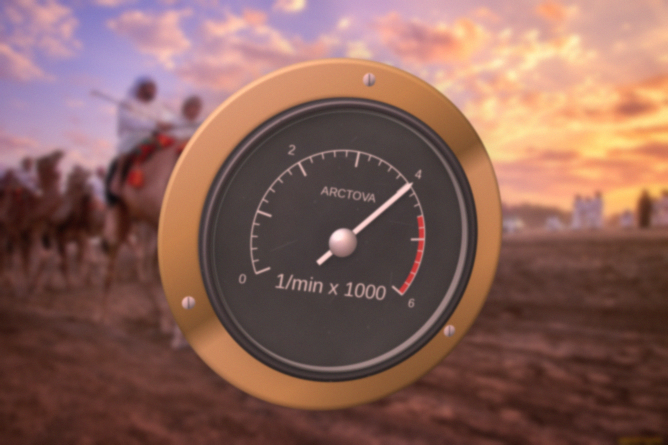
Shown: 4000 rpm
